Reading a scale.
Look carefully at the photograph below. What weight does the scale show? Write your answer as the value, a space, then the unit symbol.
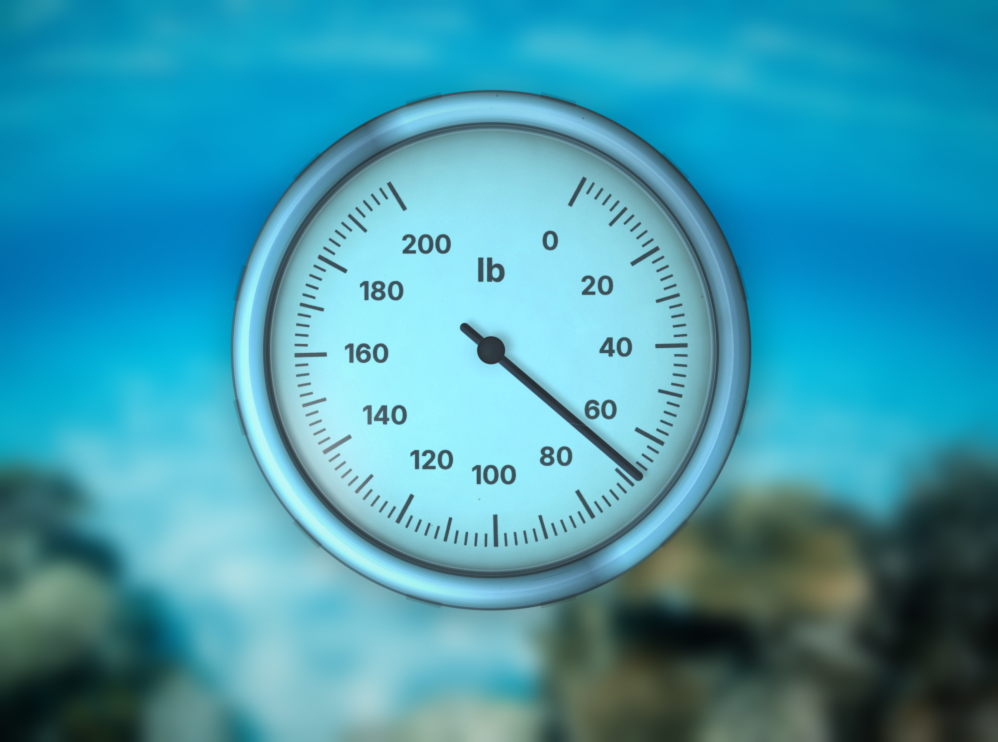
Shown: 68 lb
